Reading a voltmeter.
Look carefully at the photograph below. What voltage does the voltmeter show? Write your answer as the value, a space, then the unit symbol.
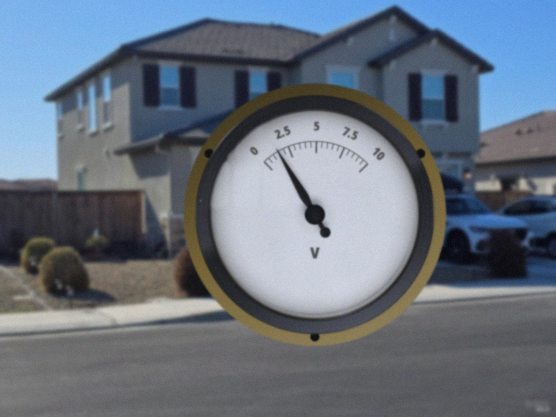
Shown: 1.5 V
